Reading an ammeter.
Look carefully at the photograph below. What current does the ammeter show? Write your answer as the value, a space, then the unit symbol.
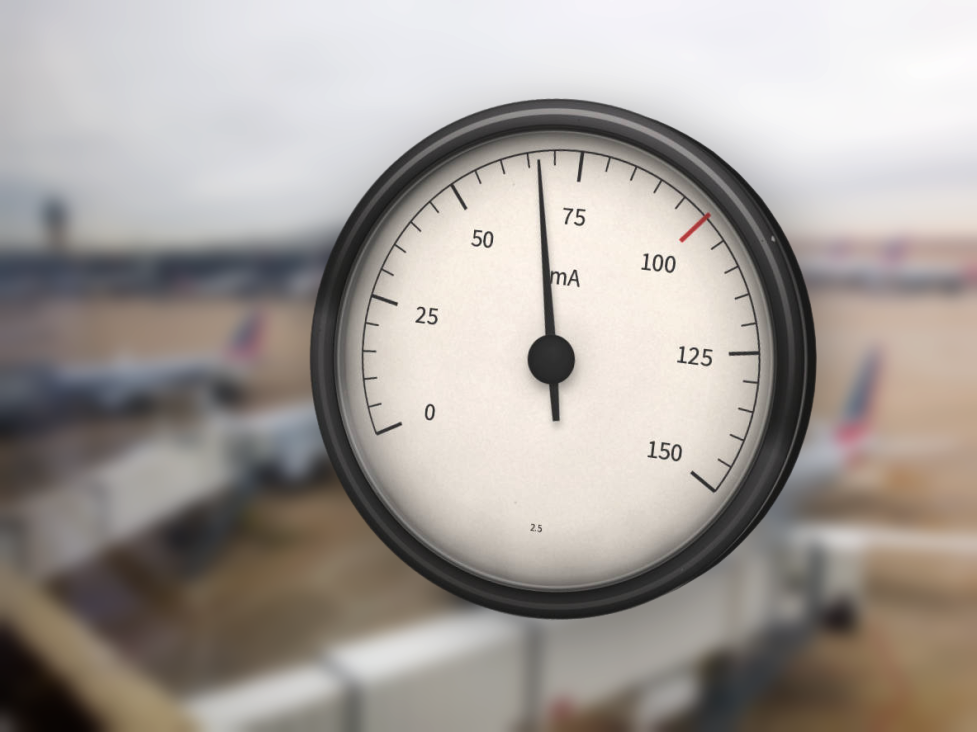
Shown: 67.5 mA
